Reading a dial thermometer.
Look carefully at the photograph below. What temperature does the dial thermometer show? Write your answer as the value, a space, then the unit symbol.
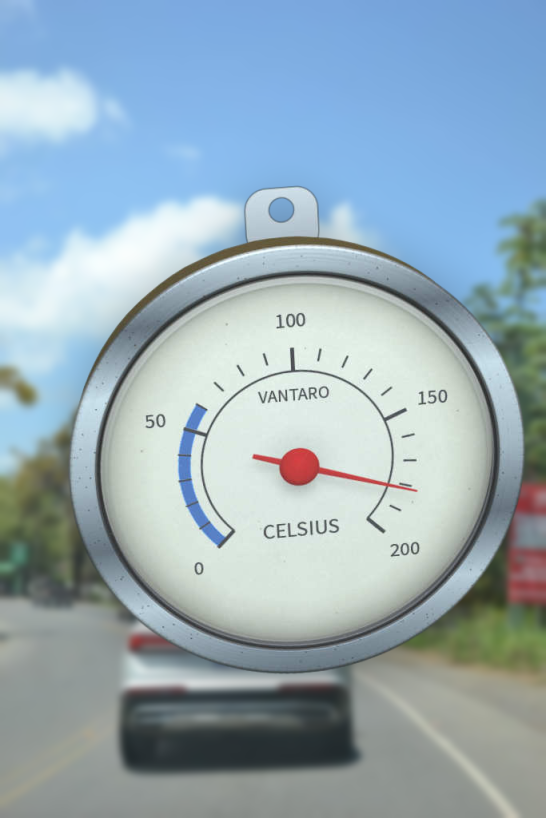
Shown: 180 °C
